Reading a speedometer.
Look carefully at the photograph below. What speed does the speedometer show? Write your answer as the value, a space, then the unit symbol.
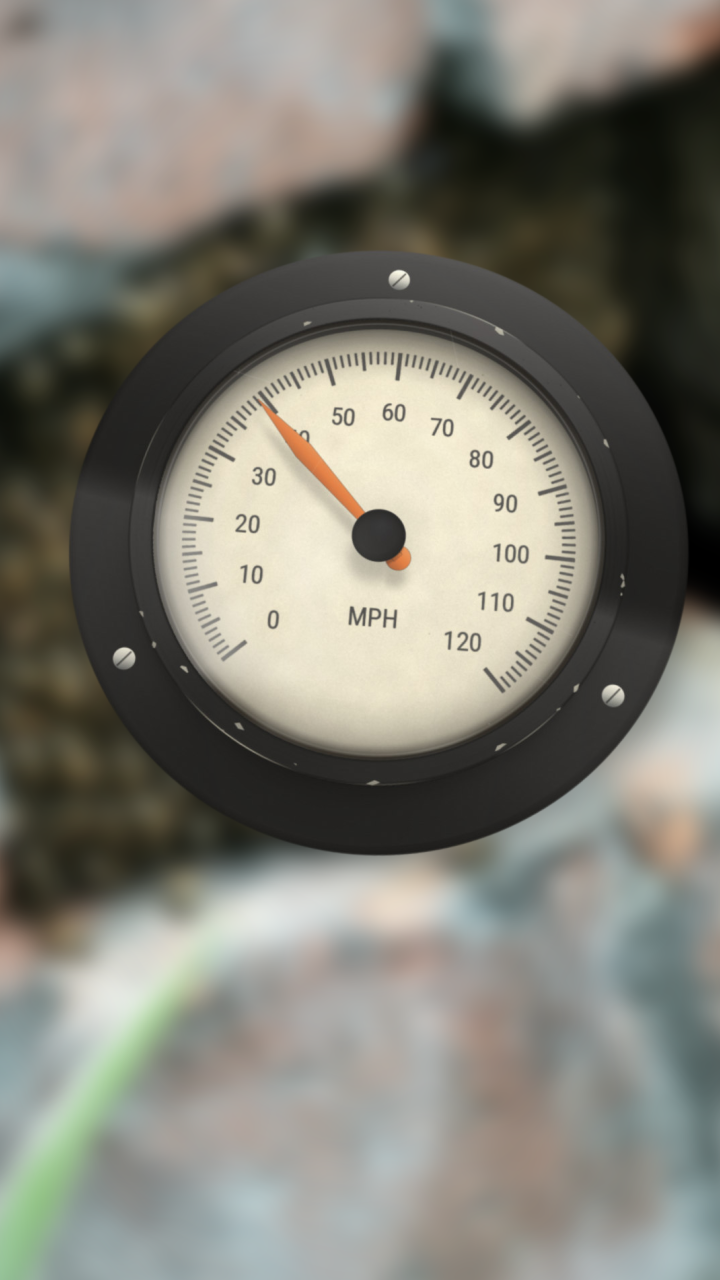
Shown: 39 mph
